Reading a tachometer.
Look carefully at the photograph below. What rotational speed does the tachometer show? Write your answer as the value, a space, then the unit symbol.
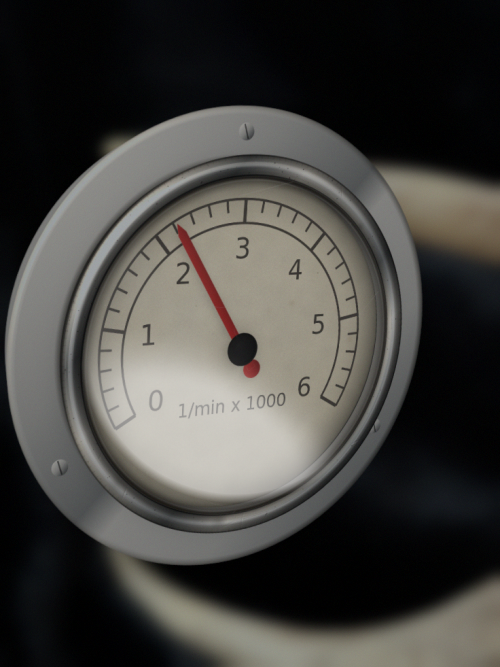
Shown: 2200 rpm
